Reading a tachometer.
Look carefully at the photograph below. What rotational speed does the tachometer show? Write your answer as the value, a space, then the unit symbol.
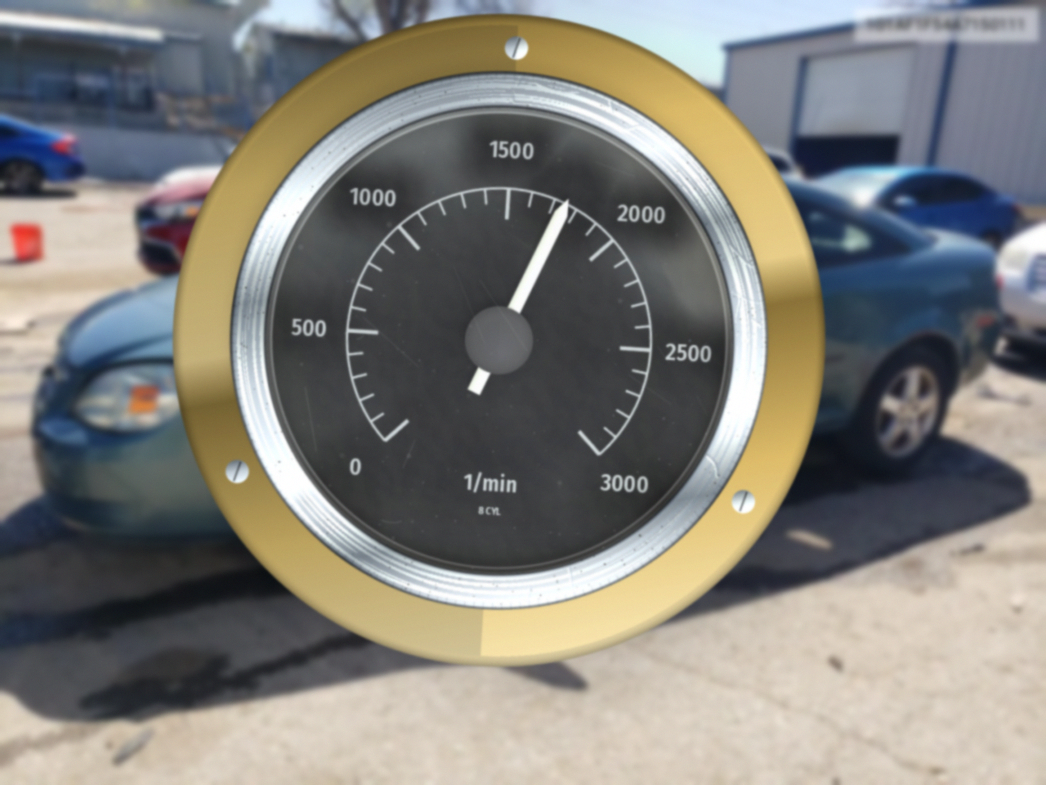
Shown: 1750 rpm
